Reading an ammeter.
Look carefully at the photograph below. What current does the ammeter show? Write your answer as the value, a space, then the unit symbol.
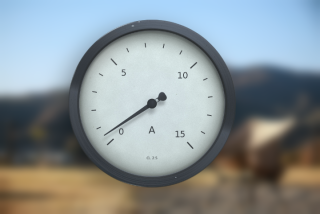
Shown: 0.5 A
